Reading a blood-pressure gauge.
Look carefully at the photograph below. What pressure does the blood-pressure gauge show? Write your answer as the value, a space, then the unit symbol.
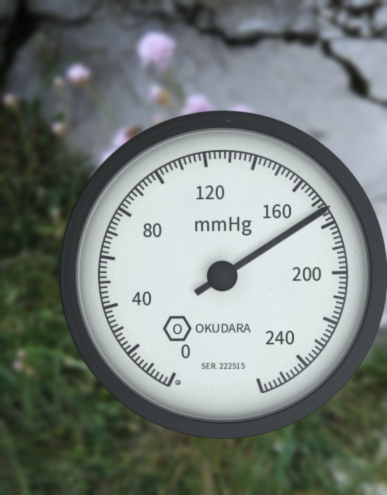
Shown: 174 mmHg
